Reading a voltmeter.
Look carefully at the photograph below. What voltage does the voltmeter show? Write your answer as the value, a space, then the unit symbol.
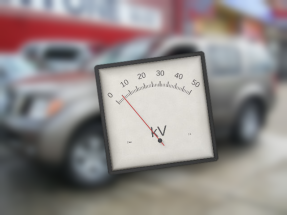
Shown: 5 kV
